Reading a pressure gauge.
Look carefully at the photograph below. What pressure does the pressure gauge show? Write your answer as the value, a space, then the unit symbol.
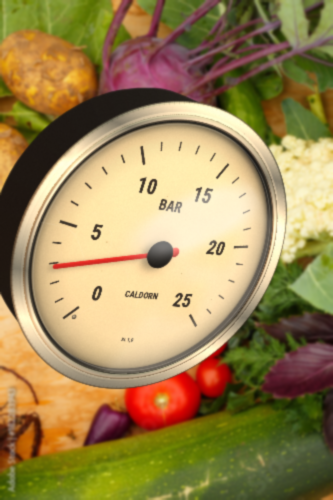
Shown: 3 bar
